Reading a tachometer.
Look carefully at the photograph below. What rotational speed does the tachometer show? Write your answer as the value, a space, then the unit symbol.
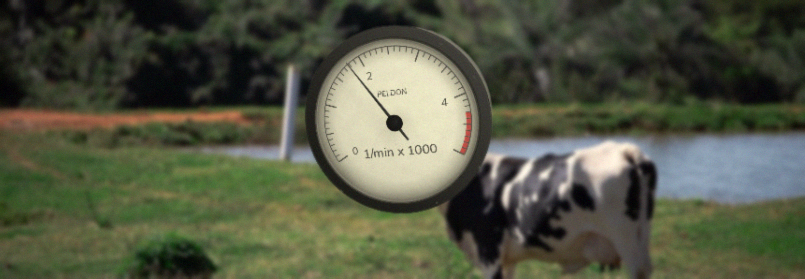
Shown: 1800 rpm
